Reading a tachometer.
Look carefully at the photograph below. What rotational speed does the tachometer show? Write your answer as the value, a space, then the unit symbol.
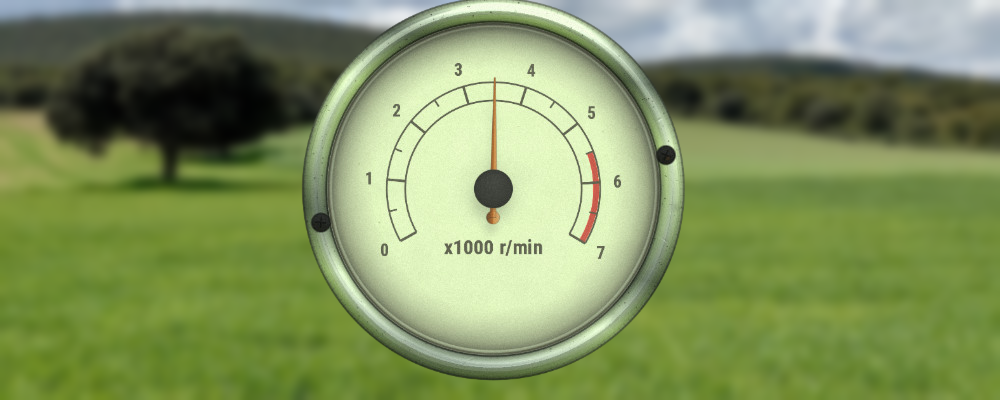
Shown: 3500 rpm
